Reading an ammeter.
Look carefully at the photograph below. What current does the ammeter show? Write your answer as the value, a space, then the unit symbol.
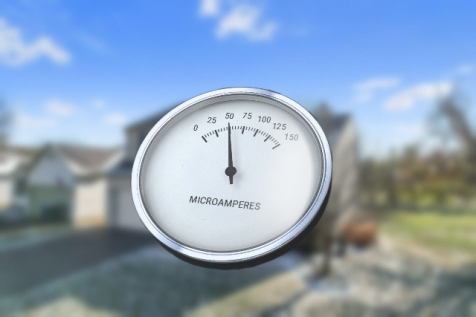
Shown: 50 µA
